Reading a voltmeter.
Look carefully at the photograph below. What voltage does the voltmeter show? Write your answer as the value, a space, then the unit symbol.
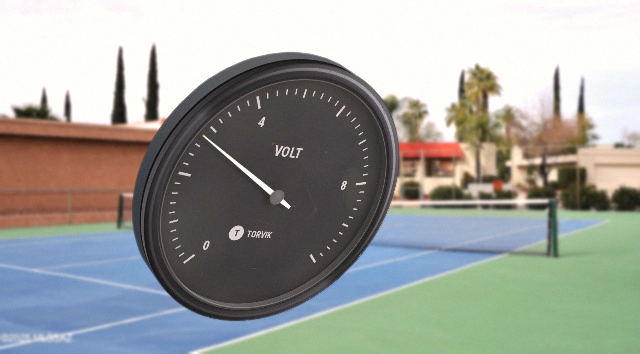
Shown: 2.8 V
